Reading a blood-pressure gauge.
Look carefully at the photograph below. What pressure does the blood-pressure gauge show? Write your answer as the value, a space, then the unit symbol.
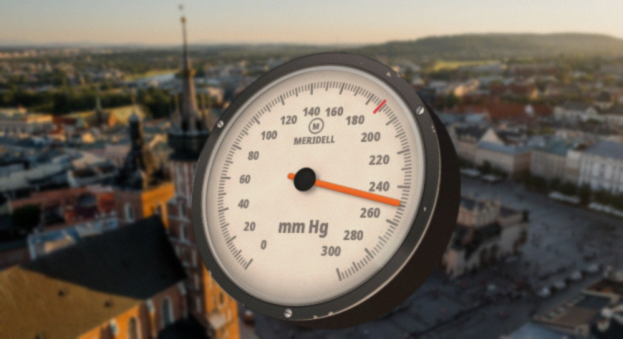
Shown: 250 mmHg
